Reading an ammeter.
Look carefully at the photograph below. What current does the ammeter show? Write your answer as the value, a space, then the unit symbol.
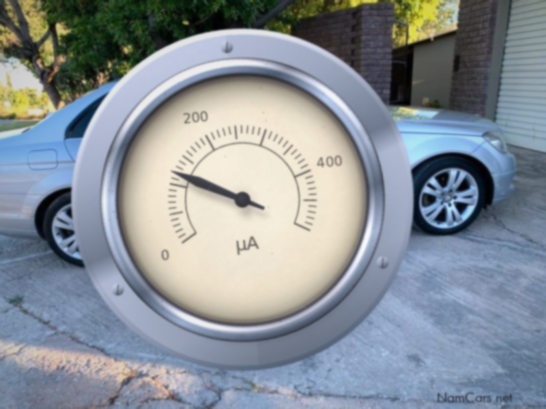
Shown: 120 µA
